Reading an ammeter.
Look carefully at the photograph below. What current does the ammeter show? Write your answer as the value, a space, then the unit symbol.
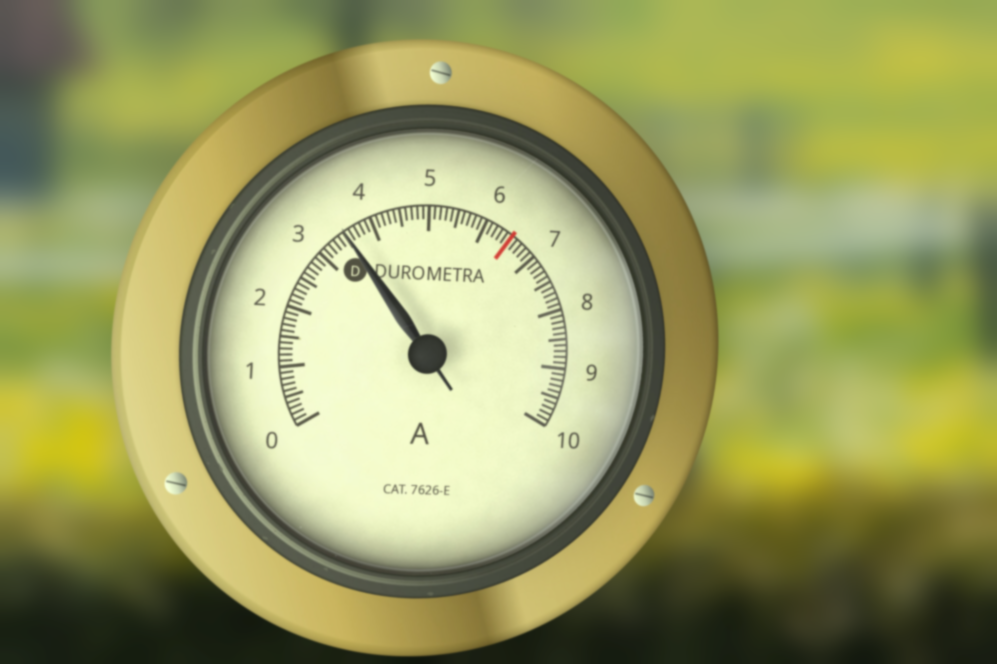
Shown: 3.5 A
